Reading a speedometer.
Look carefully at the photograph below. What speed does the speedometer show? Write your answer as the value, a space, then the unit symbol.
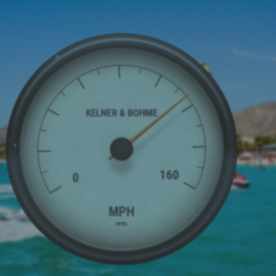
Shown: 115 mph
